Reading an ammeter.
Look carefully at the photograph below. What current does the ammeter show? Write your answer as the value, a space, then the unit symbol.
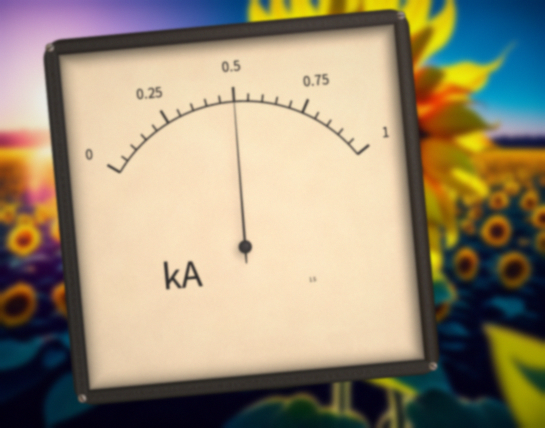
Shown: 0.5 kA
